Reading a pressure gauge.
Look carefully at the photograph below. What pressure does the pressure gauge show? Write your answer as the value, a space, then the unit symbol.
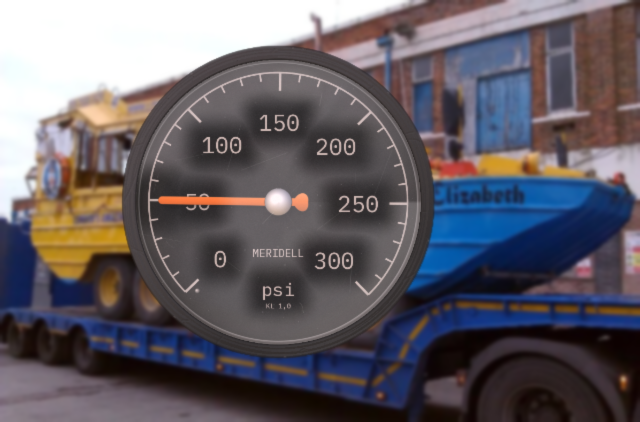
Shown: 50 psi
